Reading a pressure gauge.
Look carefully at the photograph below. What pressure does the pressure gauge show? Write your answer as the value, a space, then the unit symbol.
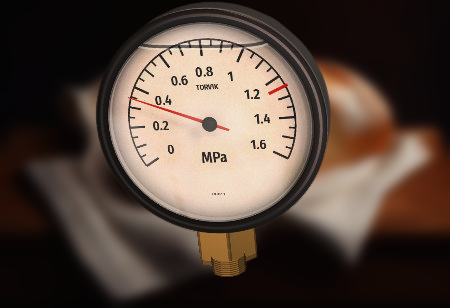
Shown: 0.35 MPa
